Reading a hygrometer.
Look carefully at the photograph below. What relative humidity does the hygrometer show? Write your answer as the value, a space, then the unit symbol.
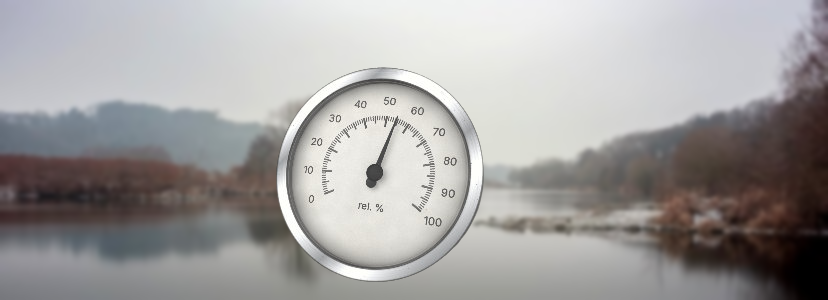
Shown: 55 %
